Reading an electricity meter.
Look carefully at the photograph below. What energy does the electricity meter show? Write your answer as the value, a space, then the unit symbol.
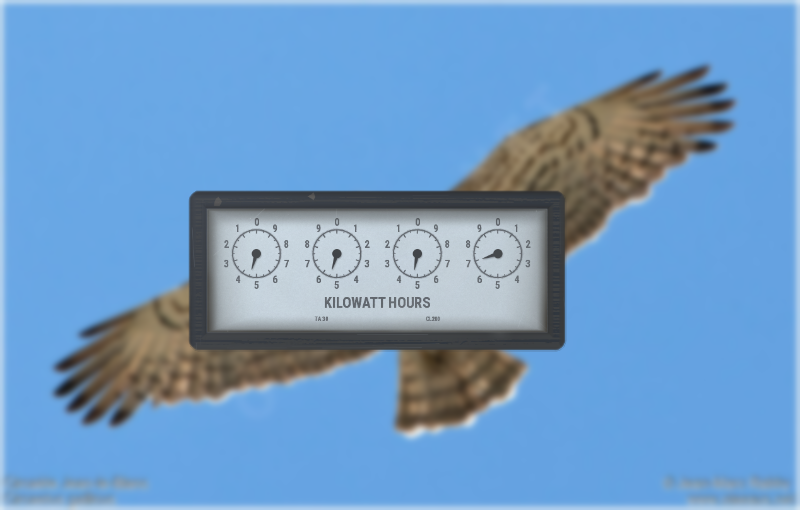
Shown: 4547 kWh
